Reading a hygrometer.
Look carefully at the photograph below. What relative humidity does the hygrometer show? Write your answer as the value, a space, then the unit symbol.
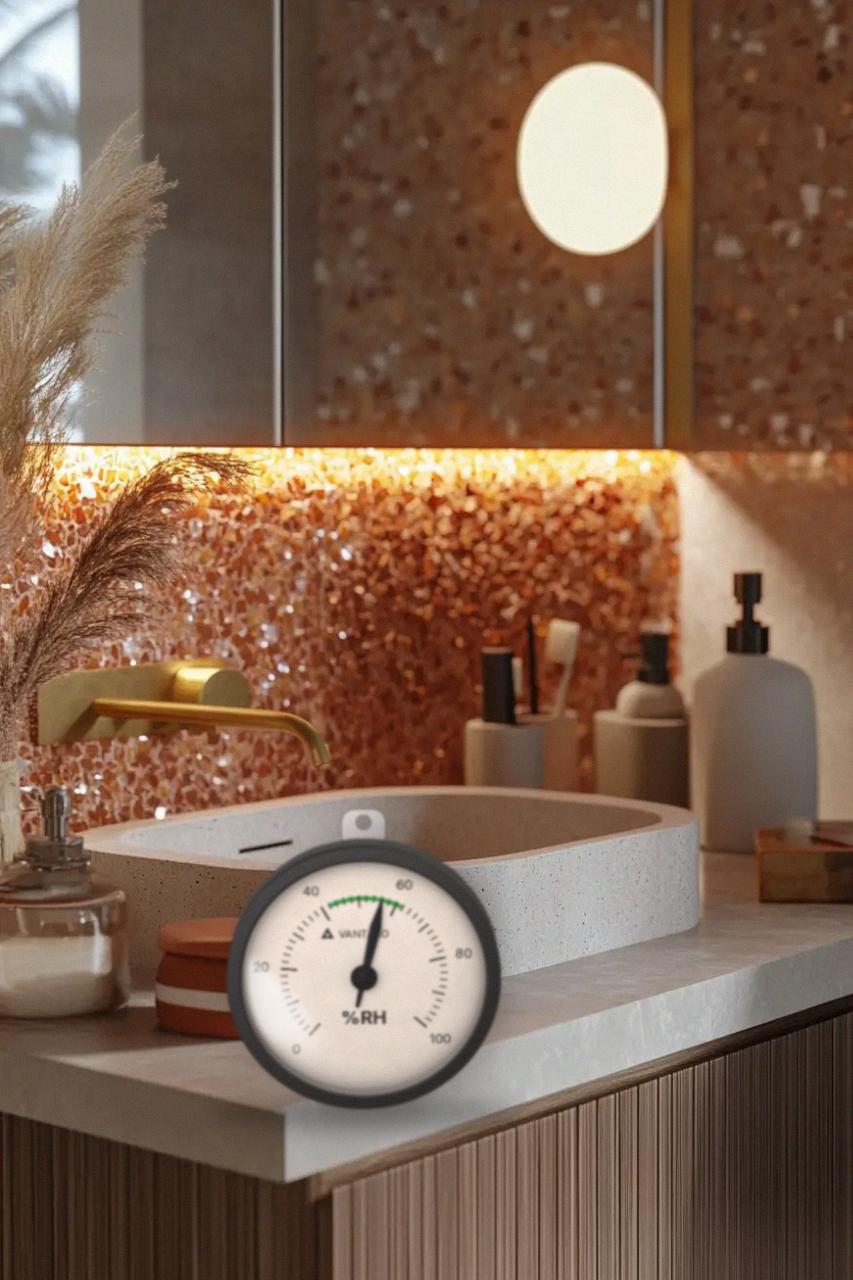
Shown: 56 %
